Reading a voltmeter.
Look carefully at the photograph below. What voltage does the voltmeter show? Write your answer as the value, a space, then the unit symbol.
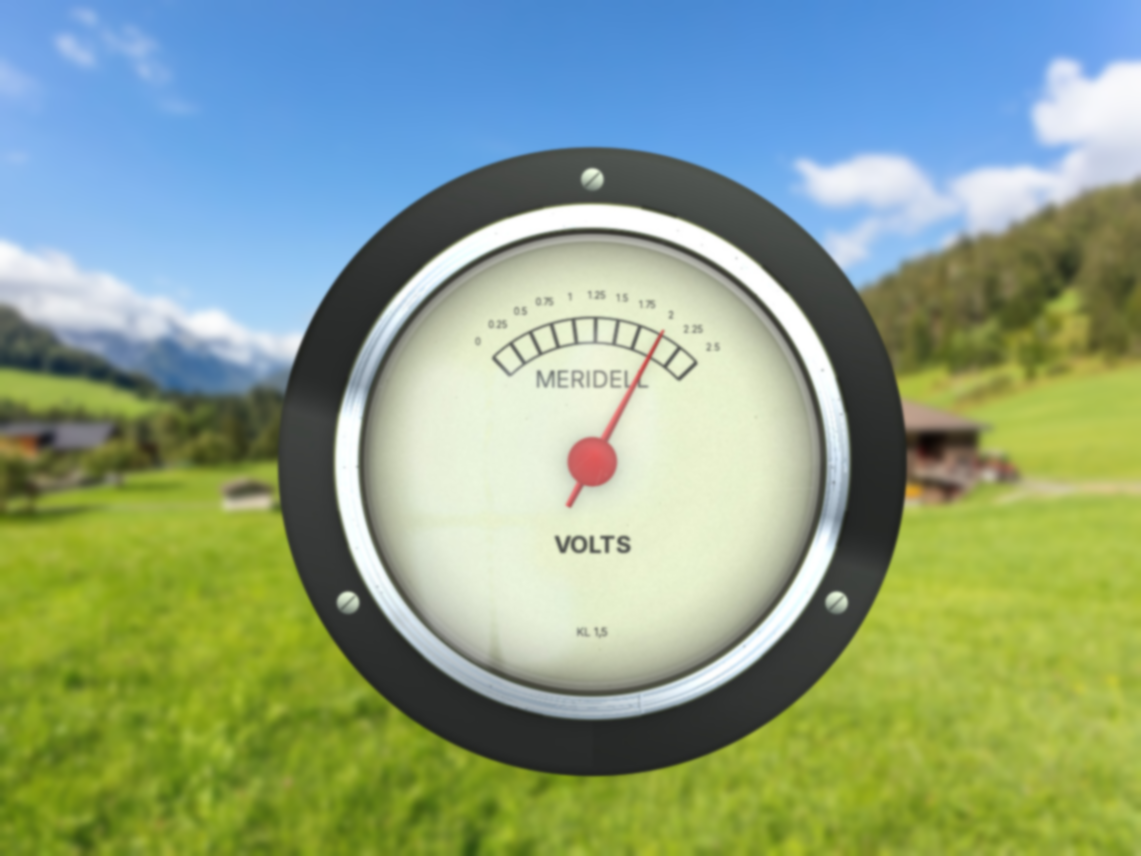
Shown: 2 V
